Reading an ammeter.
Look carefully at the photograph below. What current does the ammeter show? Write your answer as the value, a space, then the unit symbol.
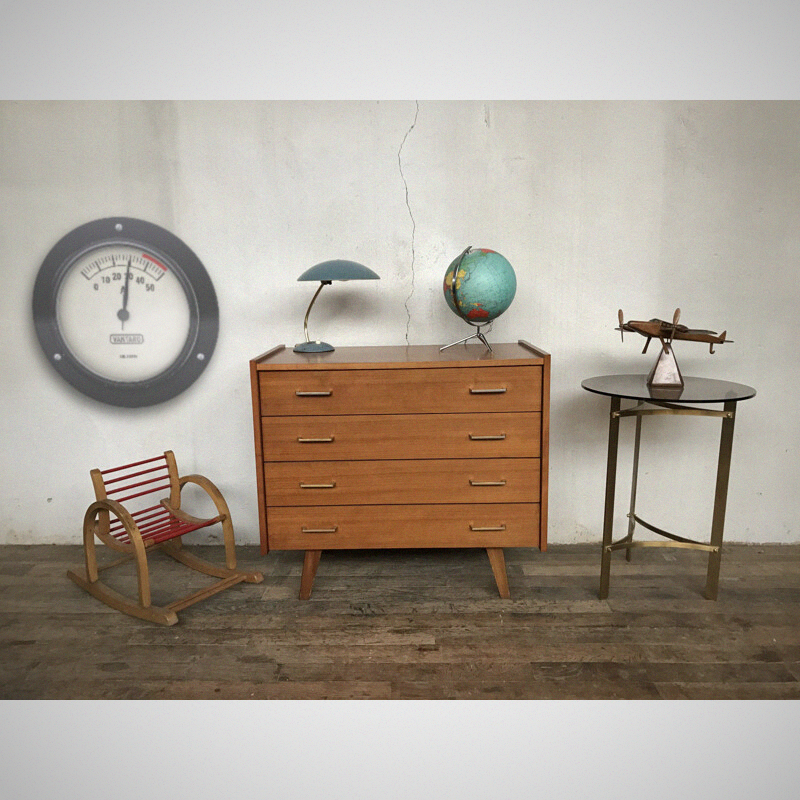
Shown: 30 A
